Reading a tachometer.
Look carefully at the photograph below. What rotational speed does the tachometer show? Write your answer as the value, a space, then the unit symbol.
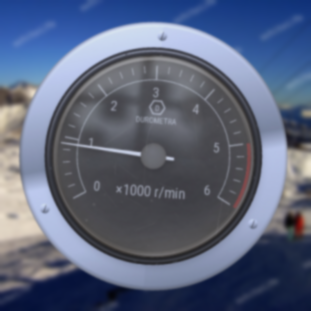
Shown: 900 rpm
